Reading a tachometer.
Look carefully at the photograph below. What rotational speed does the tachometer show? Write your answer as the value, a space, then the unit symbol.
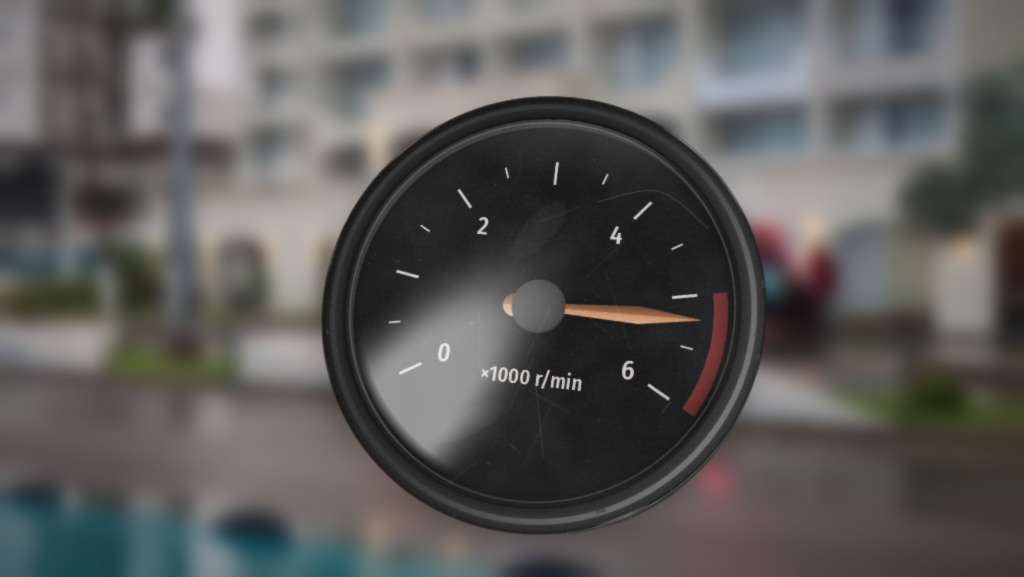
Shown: 5250 rpm
